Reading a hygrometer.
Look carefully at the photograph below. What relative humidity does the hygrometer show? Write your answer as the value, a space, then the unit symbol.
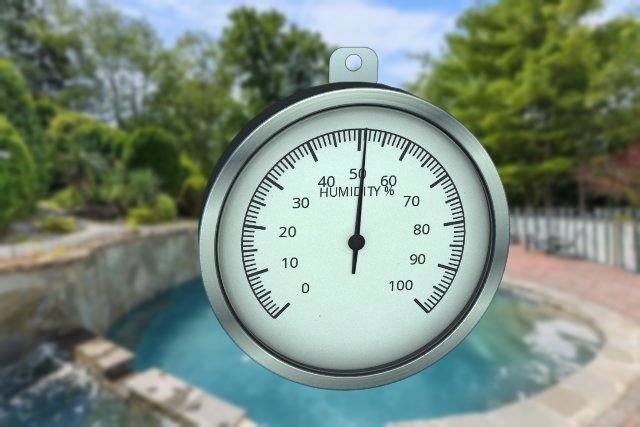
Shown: 51 %
